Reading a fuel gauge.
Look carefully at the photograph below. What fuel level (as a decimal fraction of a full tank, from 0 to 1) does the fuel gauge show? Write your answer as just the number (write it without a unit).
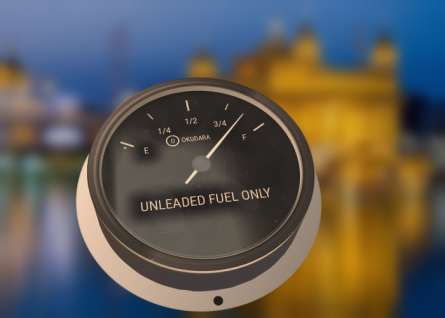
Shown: 0.875
